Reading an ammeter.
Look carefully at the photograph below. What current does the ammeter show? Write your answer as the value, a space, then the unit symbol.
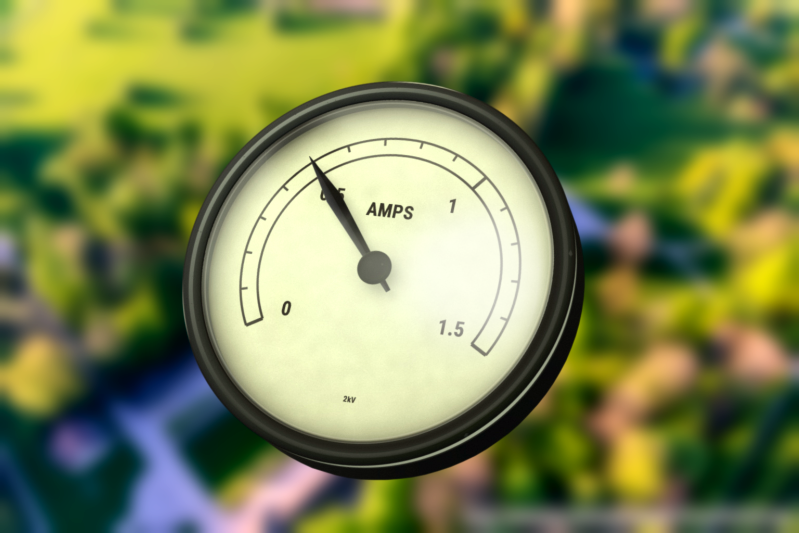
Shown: 0.5 A
